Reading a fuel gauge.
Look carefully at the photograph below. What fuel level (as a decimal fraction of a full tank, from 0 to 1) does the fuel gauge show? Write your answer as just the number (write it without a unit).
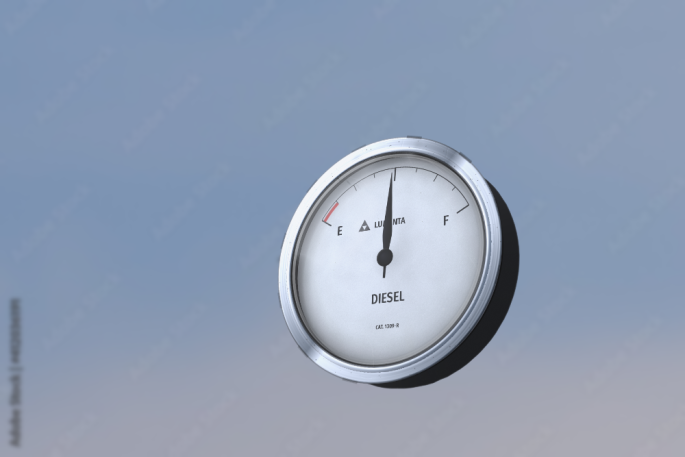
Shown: 0.5
